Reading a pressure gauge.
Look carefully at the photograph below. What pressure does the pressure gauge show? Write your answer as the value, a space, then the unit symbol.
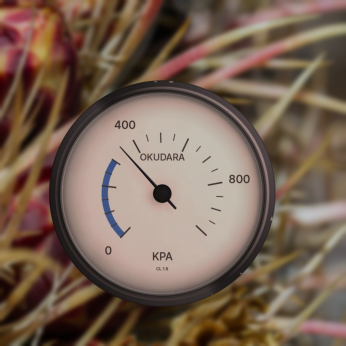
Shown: 350 kPa
